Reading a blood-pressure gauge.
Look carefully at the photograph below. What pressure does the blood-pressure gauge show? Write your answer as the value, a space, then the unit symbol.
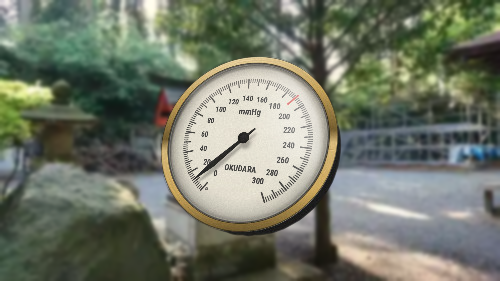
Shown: 10 mmHg
